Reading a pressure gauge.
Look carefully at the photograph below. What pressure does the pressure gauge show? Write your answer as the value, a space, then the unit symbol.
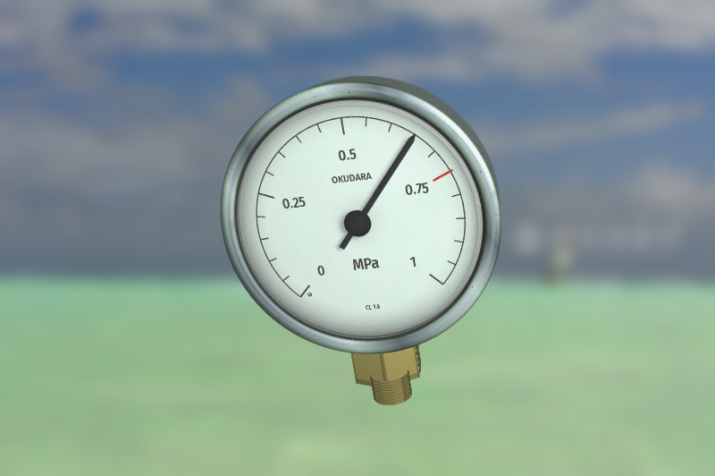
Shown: 0.65 MPa
